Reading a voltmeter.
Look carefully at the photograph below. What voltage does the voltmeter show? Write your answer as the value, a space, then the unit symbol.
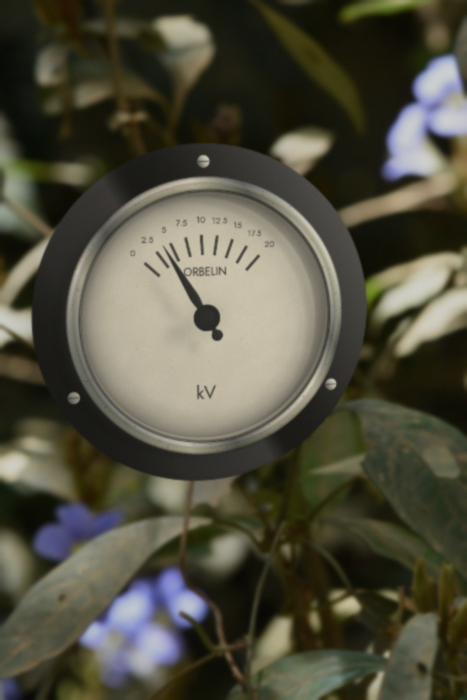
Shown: 3.75 kV
